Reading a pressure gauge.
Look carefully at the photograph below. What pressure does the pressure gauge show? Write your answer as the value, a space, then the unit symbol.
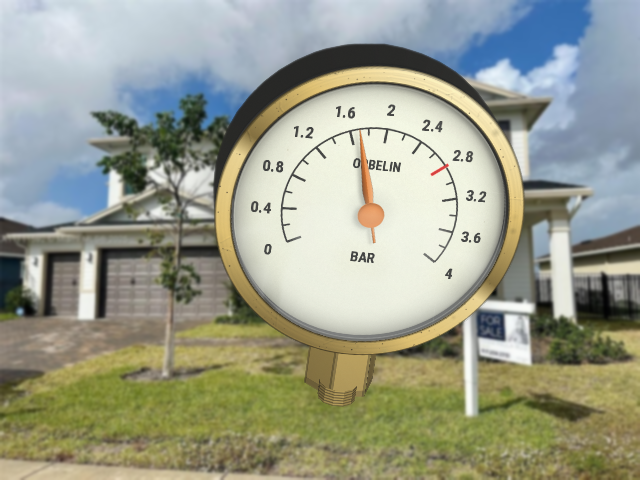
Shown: 1.7 bar
